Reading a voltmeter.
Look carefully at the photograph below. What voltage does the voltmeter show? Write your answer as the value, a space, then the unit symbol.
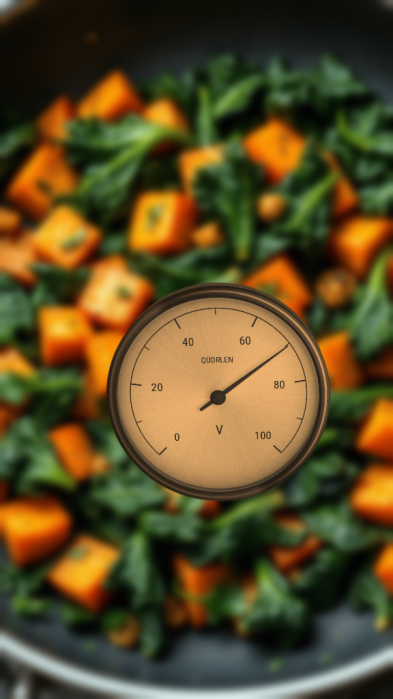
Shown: 70 V
